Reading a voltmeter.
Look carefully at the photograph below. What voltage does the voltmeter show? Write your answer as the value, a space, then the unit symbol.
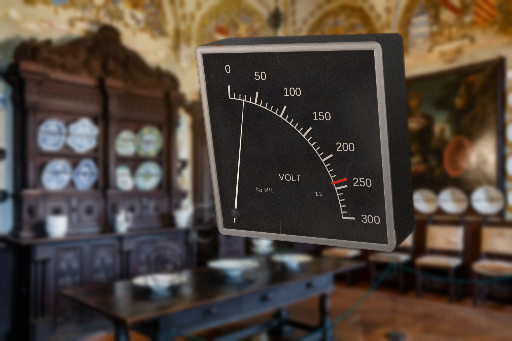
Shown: 30 V
